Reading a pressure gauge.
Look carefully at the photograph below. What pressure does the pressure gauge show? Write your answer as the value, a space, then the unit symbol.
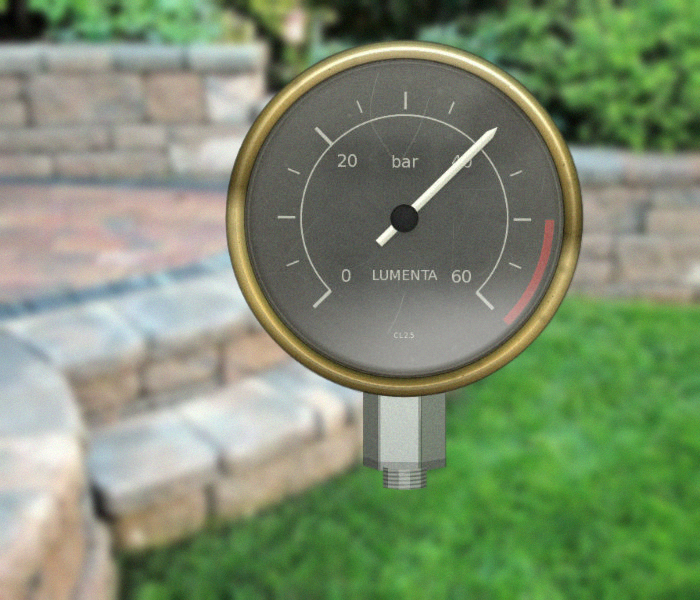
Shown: 40 bar
